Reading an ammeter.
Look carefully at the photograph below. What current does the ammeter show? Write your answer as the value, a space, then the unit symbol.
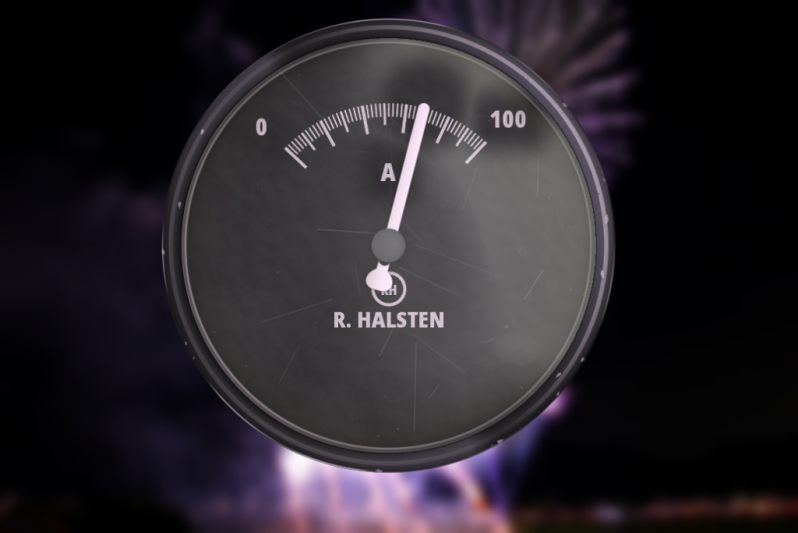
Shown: 68 A
